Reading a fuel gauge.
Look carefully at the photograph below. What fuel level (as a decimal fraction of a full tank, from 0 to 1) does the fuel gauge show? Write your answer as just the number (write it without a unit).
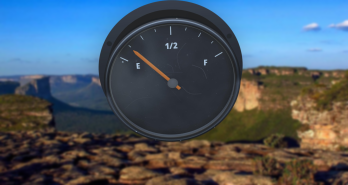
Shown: 0.125
